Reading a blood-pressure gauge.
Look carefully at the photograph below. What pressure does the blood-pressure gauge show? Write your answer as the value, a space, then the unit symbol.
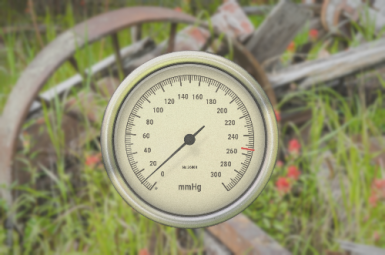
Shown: 10 mmHg
